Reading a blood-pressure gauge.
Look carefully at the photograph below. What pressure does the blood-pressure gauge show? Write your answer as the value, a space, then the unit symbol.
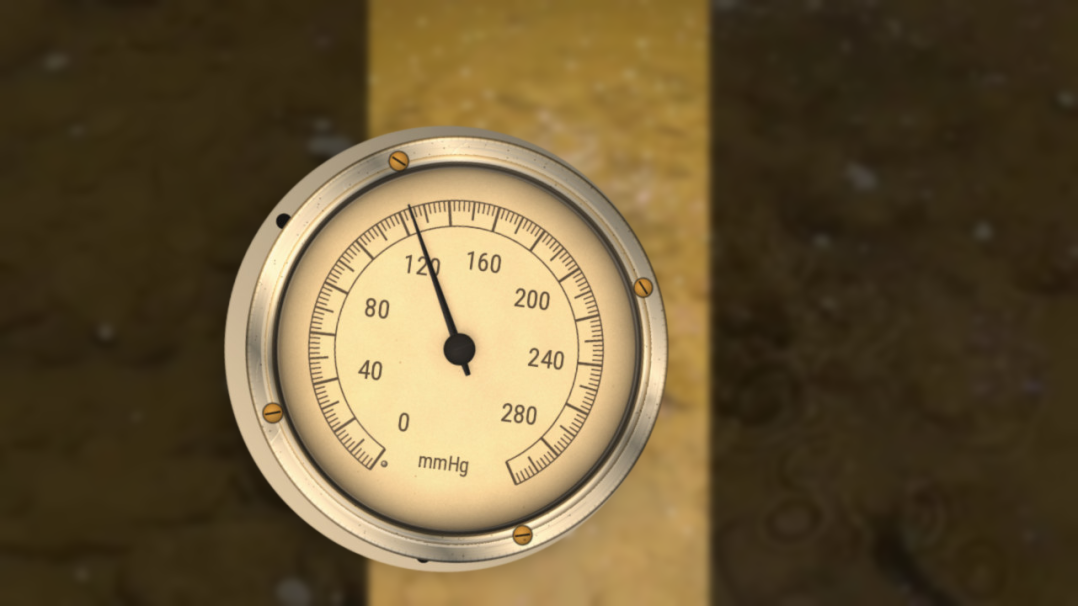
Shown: 124 mmHg
